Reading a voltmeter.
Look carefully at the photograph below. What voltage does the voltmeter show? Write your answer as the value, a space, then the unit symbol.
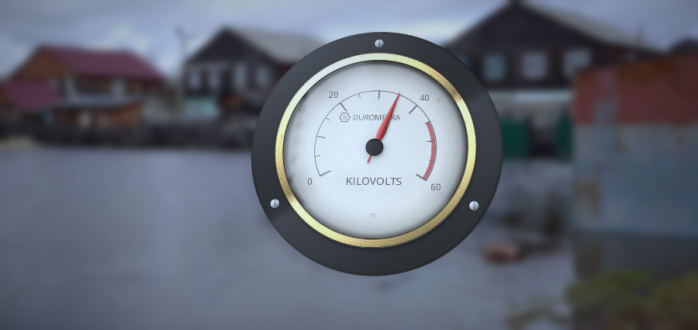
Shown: 35 kV
